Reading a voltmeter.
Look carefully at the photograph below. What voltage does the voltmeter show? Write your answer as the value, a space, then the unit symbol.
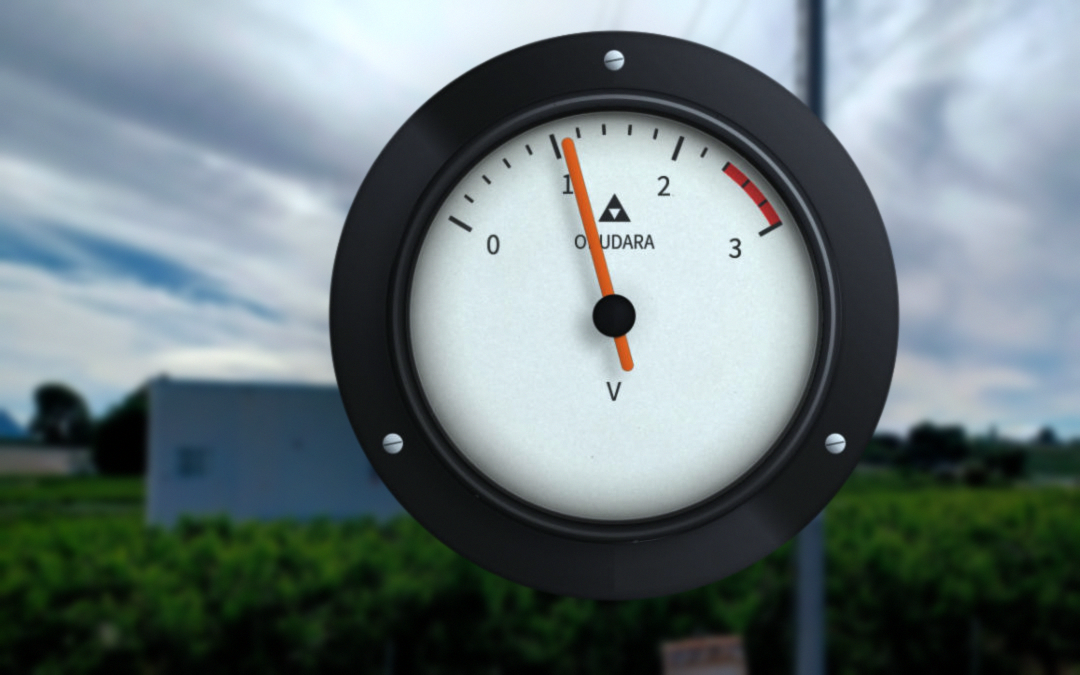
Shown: 1.1 V
